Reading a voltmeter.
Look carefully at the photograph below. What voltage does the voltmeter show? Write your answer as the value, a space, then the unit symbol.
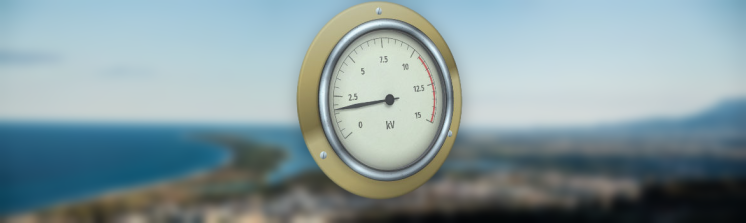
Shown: 1.75 kV
